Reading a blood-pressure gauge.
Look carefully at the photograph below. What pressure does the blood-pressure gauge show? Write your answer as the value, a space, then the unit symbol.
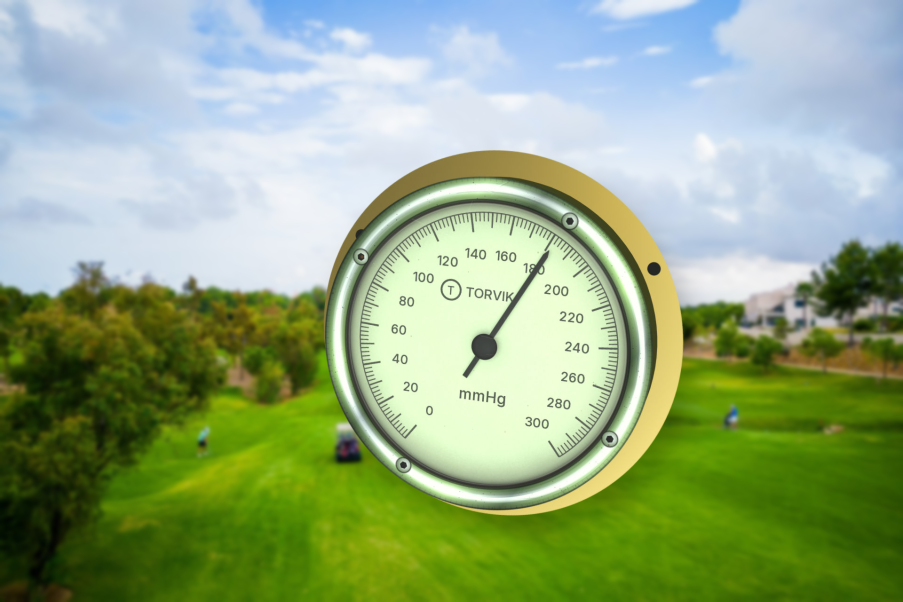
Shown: 182 mmHg
